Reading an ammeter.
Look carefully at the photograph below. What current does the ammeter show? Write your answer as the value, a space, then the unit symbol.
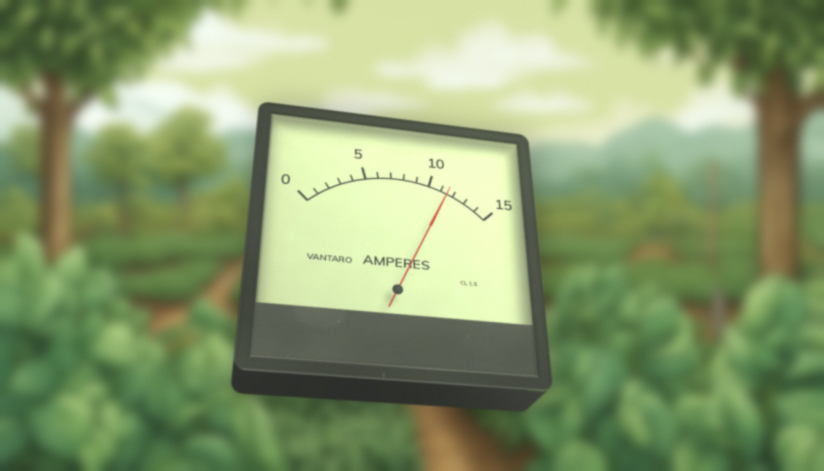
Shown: 11.5 A
